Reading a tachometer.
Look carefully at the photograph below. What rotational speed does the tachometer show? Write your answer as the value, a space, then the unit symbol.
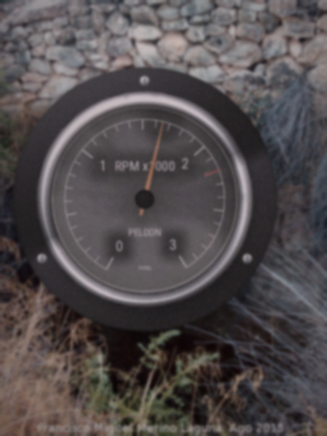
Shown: 1650 rpm
